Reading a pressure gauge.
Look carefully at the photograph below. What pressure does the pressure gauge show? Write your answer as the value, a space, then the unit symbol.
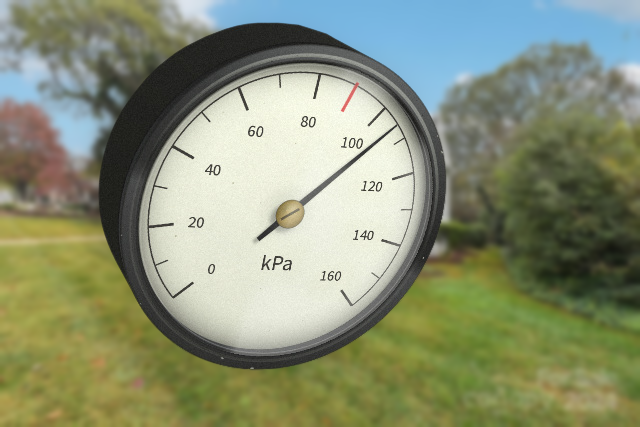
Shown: 105 kPa
